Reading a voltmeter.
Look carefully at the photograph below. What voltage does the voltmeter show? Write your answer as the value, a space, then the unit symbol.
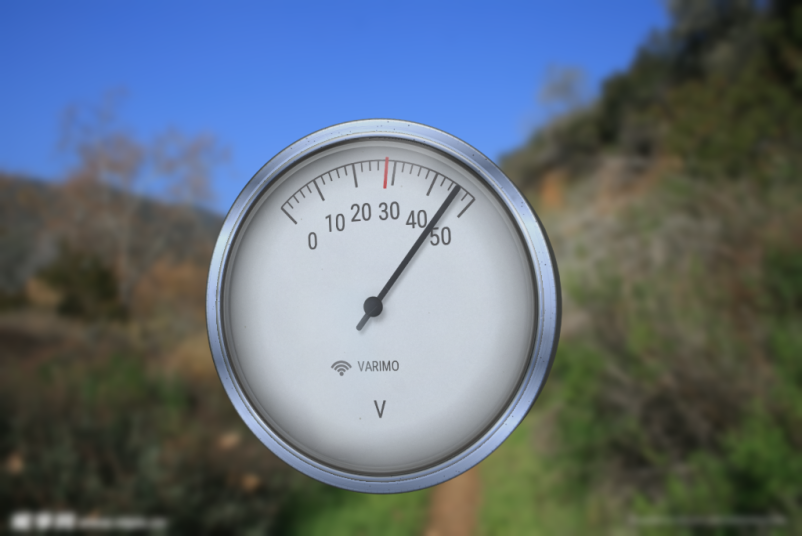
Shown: 46 V
